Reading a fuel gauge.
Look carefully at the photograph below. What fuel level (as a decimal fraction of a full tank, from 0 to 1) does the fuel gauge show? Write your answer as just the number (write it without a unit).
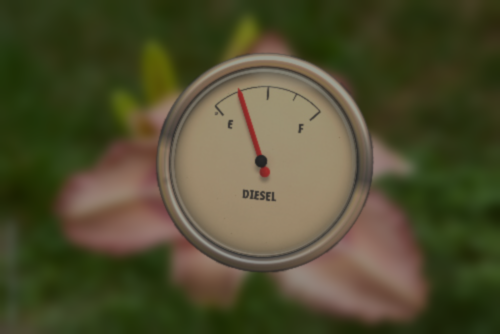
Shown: 0.25
